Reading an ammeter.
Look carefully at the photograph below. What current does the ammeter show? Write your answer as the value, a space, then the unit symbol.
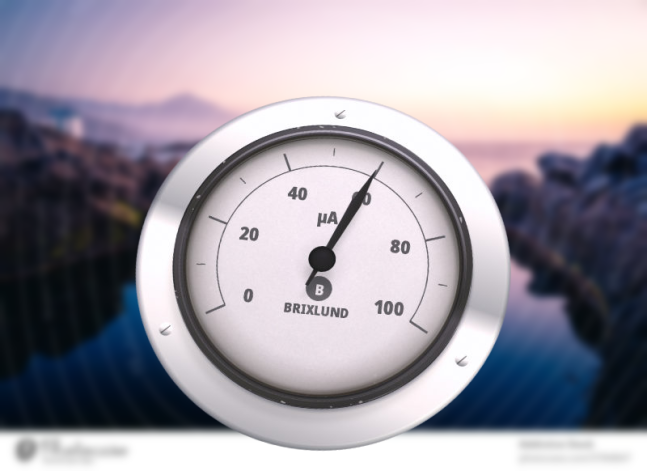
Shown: 60 µA
